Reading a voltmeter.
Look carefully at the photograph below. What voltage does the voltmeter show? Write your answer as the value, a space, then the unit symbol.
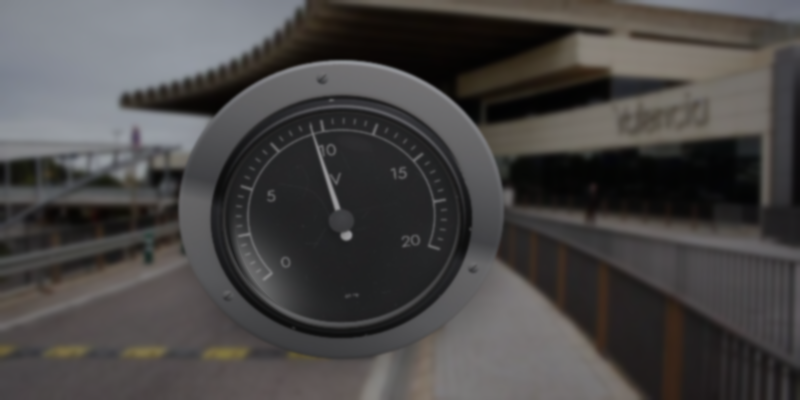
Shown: 9.5 V
